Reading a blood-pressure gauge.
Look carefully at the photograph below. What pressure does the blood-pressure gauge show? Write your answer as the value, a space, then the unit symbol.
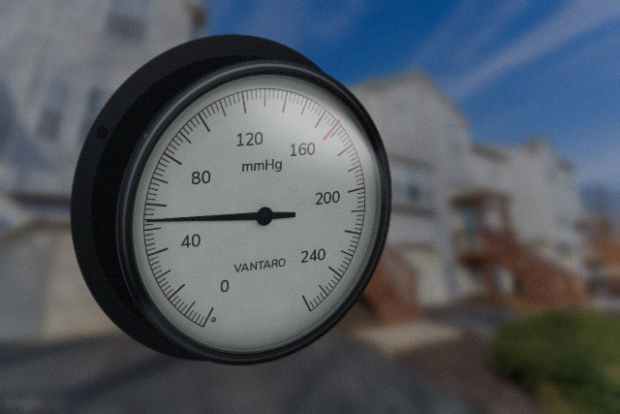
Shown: 54 mmHg
